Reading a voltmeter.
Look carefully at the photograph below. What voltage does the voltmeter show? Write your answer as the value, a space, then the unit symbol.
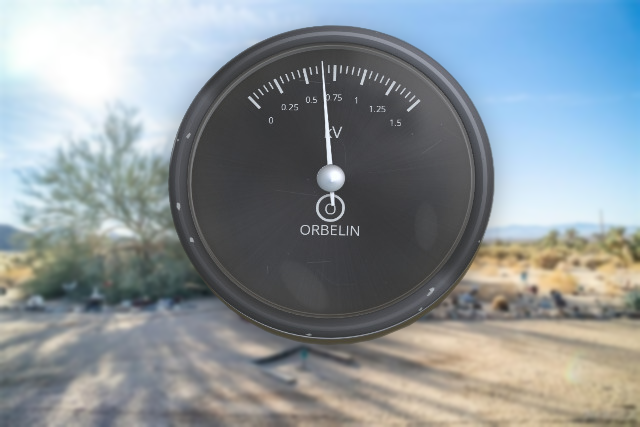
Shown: 0.65 kV
